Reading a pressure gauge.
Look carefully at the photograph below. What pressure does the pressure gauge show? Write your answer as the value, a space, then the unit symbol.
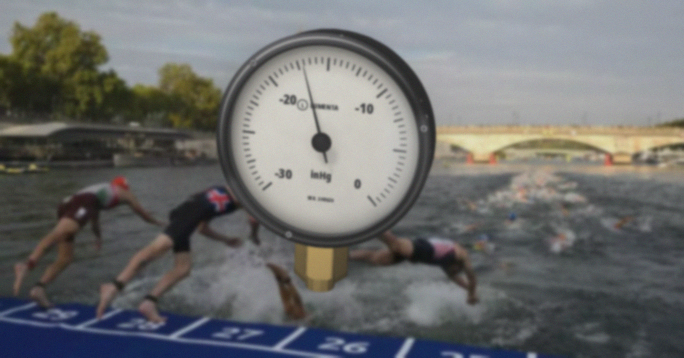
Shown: -17 inHg
